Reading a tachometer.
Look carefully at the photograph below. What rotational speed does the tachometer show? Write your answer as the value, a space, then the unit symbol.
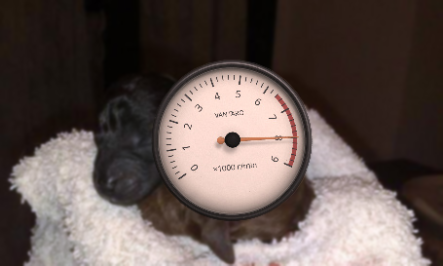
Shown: 8000 rpm
